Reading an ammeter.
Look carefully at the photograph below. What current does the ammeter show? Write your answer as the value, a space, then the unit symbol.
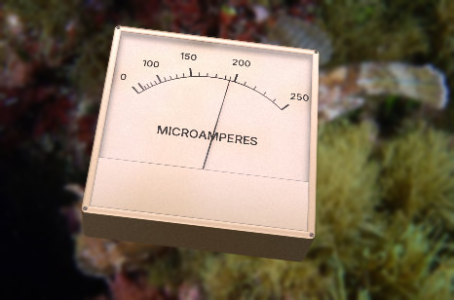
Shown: 195 µA
